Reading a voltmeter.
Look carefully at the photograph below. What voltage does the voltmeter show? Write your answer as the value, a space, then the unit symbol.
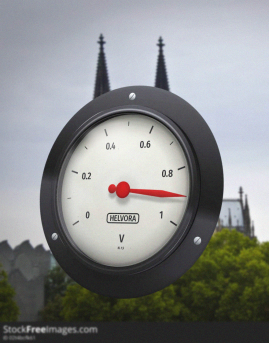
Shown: 0.9 V
